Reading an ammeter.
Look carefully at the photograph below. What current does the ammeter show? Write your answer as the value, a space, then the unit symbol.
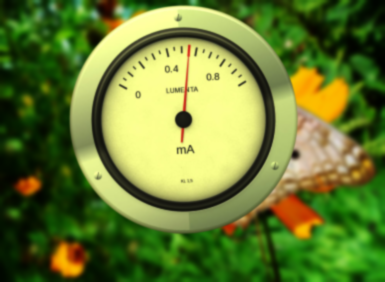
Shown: 0.55 mA
